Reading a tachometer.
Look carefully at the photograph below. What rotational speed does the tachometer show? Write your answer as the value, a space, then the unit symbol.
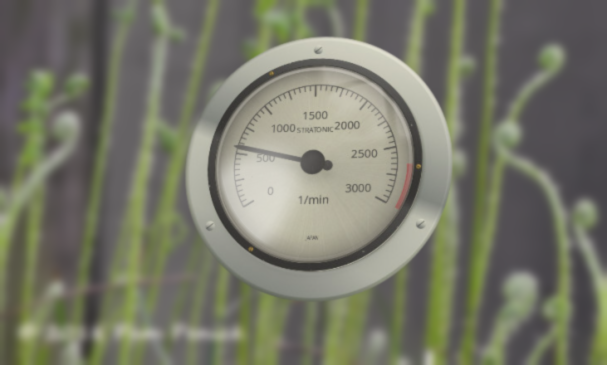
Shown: 550 rpm
